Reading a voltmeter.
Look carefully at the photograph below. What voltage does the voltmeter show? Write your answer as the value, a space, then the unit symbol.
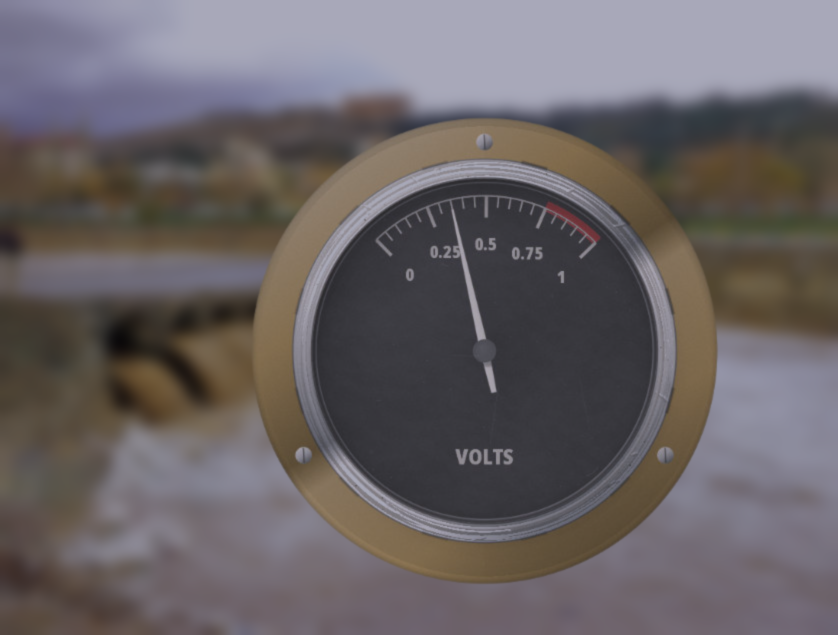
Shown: 0.35 V
